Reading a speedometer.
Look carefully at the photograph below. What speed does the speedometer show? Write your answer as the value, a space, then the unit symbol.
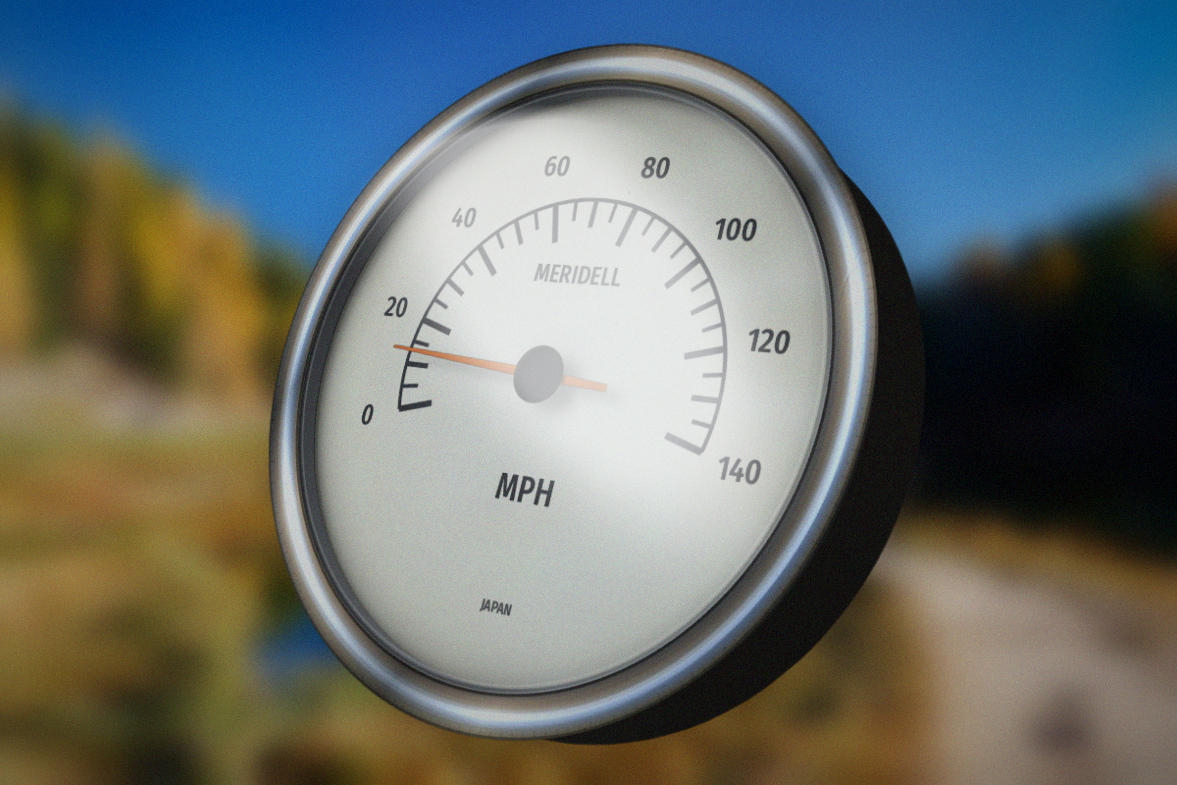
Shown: 12.5 mph
